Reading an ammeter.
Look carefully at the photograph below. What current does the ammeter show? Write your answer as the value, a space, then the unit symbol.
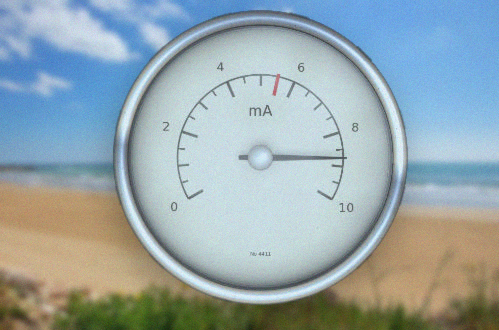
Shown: 8.75 mA
